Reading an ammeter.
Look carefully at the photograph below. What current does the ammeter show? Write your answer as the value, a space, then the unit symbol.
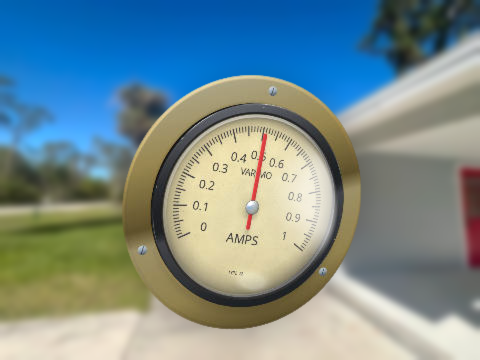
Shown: 0.5 A
